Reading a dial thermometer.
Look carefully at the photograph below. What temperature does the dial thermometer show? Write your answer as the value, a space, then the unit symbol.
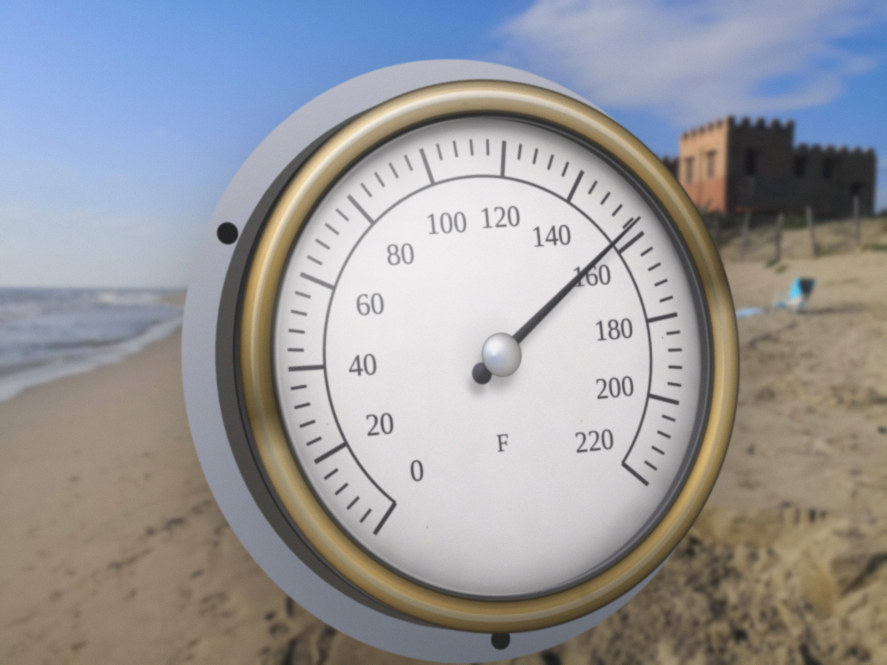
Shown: 156 °F
